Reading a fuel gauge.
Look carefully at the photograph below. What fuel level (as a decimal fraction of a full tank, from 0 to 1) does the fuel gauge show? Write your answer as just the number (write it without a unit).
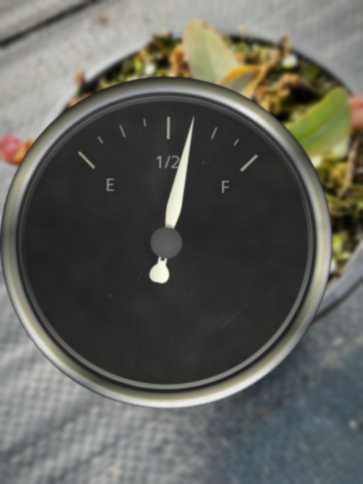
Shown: 0.625
